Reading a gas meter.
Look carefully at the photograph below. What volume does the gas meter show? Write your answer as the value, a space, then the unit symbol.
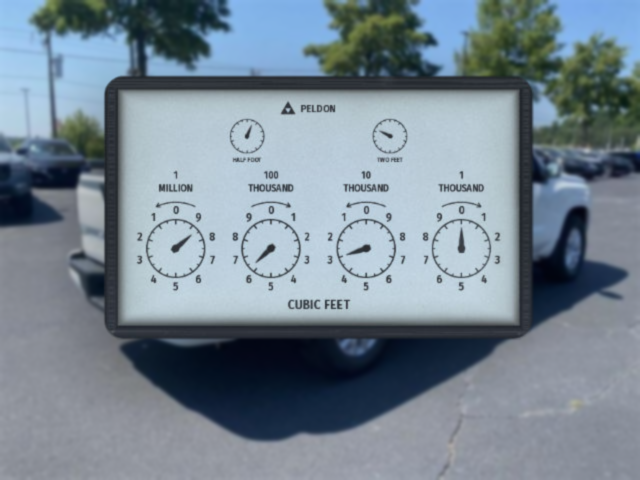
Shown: 863000 ft³
